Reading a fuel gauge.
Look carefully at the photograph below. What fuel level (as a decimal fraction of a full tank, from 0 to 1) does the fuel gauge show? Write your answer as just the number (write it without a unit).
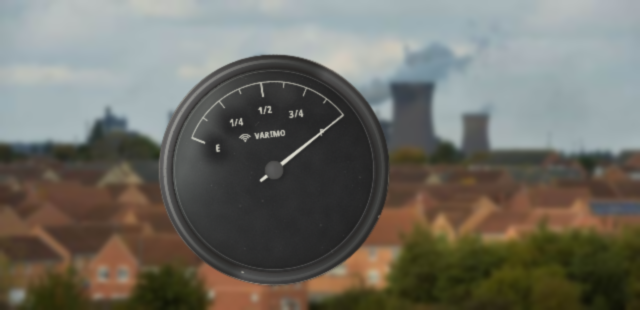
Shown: 1
